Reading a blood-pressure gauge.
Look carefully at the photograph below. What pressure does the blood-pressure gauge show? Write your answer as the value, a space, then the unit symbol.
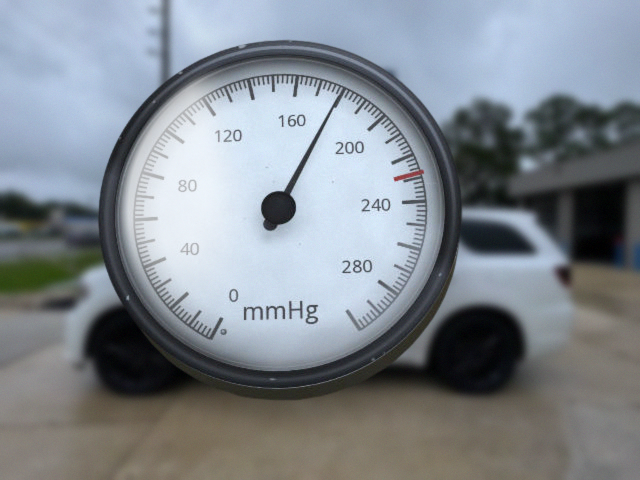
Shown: 180 mmHg
